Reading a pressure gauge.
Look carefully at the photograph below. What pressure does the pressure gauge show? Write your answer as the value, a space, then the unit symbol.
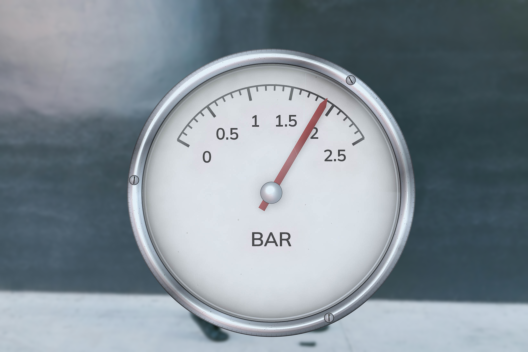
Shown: 1.9 bar
